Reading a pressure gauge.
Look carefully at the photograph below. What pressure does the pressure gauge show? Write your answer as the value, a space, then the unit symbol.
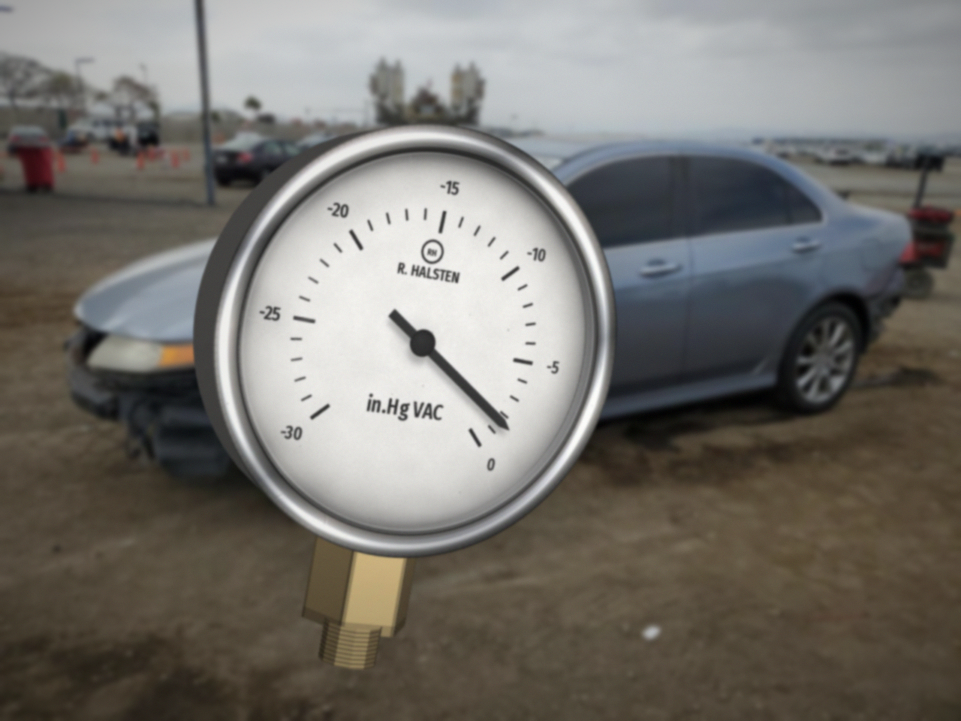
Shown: -1.5 inHg
